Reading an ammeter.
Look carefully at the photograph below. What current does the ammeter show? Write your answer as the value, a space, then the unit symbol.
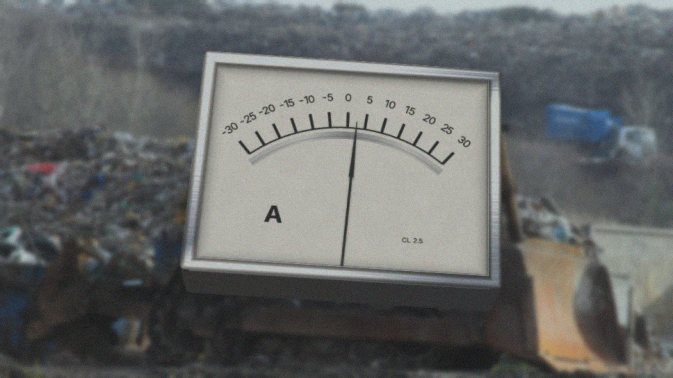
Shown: 2.5 A
